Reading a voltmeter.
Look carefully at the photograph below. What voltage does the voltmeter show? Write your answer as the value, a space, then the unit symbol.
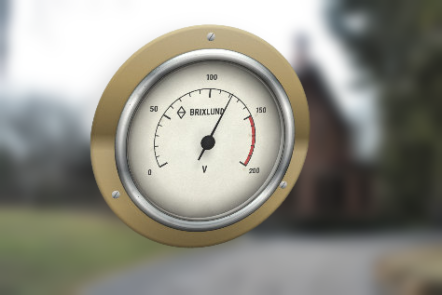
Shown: 120 V
